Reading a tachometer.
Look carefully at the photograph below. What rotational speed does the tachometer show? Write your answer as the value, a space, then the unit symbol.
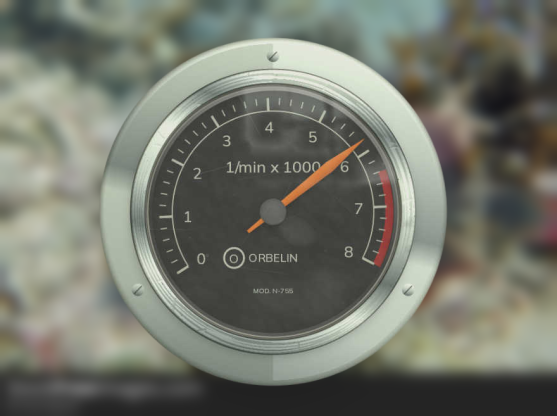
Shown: 5800 rpm
